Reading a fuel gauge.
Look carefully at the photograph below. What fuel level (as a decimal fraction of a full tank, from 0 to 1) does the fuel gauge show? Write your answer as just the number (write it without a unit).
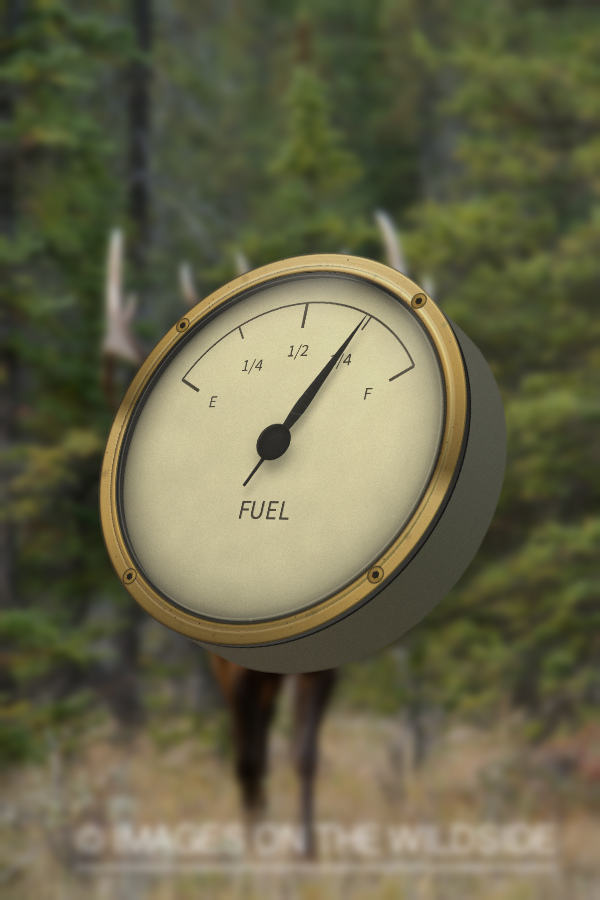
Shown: 0.75
